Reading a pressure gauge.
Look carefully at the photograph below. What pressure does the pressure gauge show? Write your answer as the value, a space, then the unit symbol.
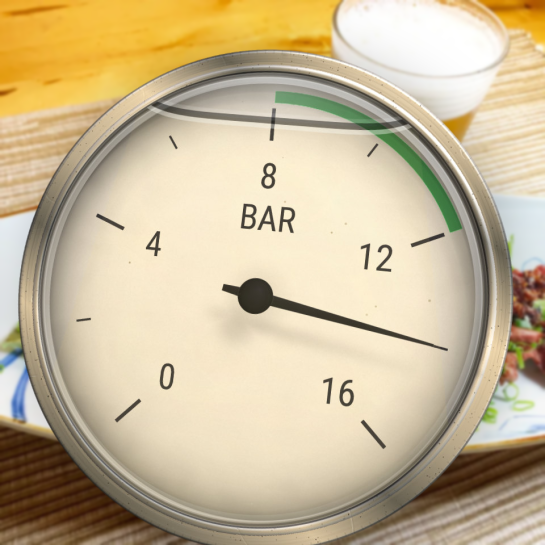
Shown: 14 bar
